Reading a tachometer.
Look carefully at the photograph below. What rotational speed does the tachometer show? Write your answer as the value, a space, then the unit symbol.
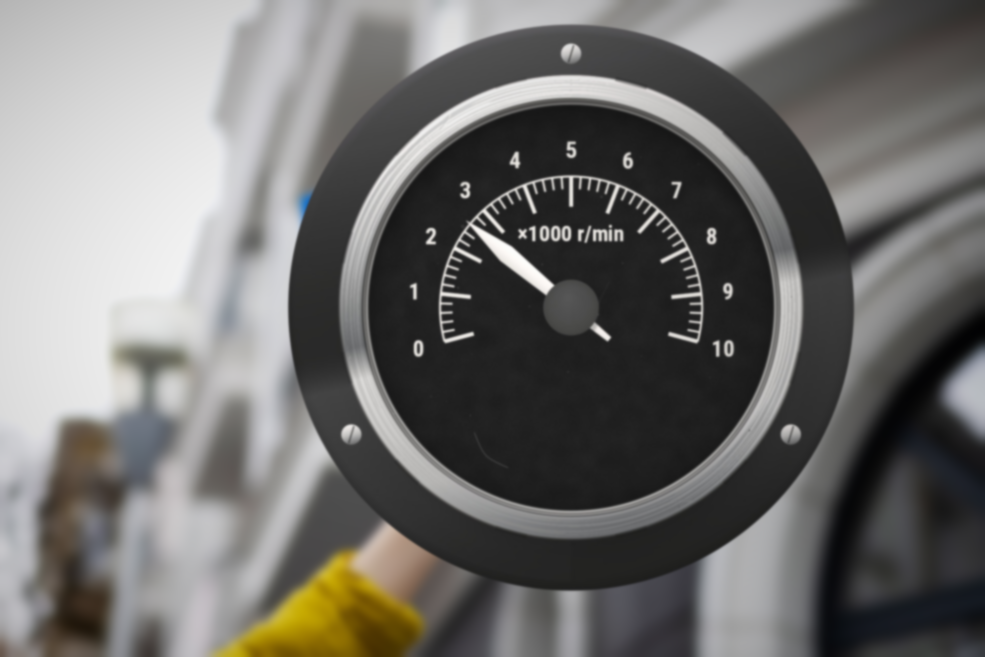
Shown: 2600 rpm
